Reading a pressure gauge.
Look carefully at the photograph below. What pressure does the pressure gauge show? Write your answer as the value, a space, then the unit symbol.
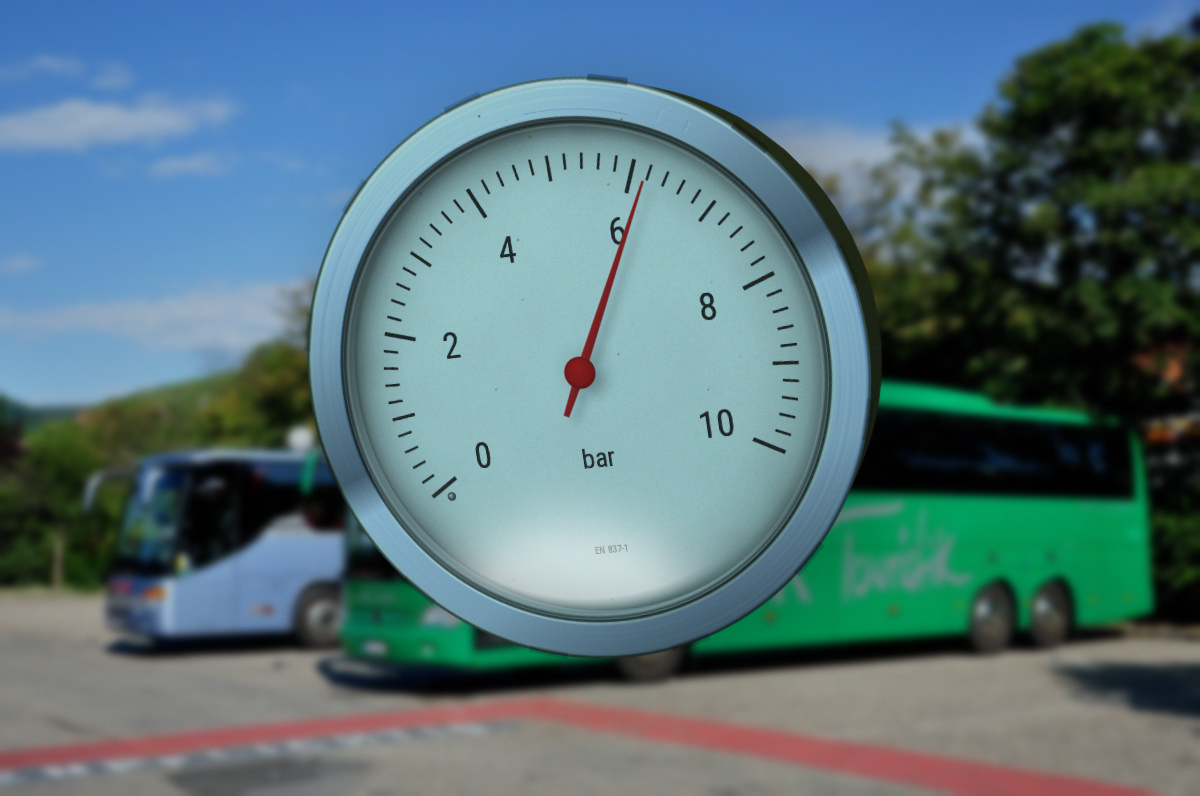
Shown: 6.2 bar
